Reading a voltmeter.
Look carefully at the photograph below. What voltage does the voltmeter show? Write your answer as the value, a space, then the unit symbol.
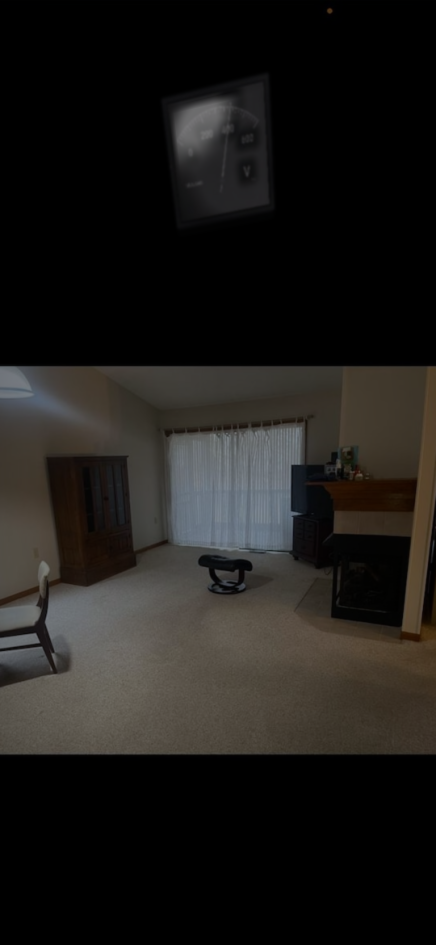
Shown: 400 V
